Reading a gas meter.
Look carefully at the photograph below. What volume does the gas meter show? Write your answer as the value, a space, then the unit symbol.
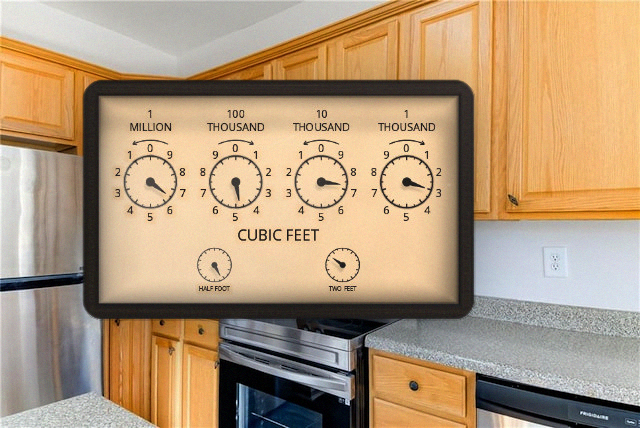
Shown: 647300 ft³
